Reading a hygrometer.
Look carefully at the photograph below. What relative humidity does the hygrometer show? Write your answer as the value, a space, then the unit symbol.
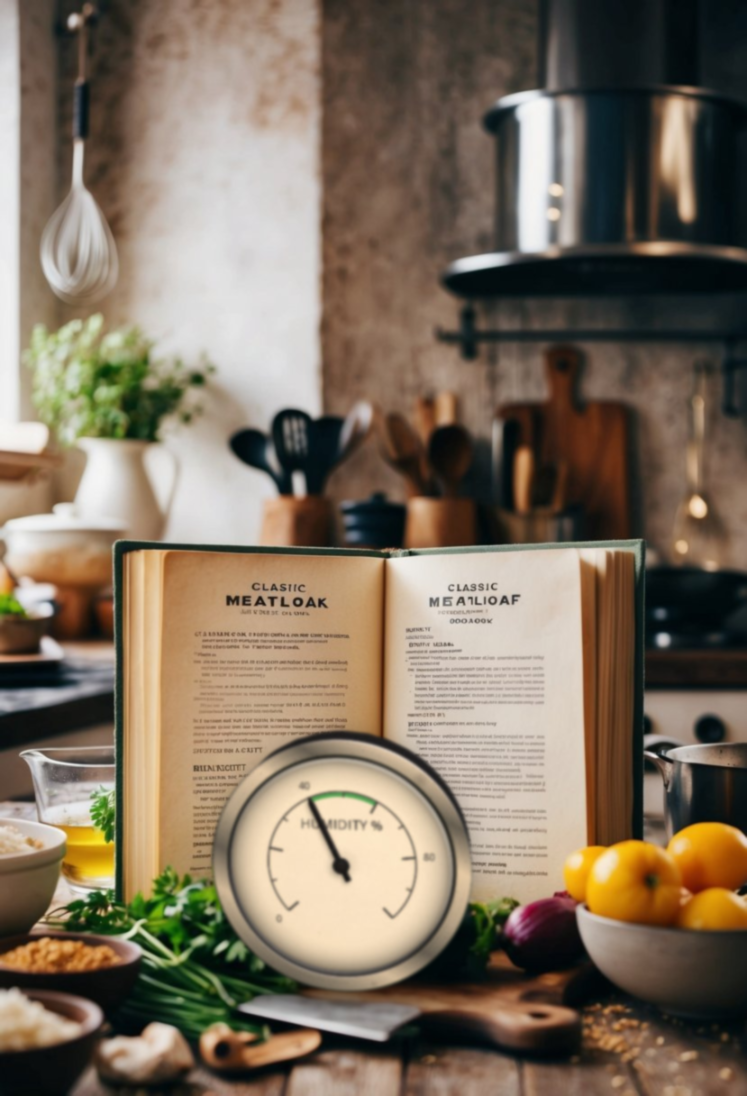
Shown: 40 %
